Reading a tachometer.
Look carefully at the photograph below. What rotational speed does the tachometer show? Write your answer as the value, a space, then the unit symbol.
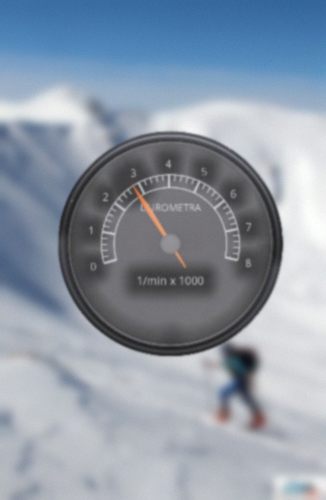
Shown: 2800 rpm
